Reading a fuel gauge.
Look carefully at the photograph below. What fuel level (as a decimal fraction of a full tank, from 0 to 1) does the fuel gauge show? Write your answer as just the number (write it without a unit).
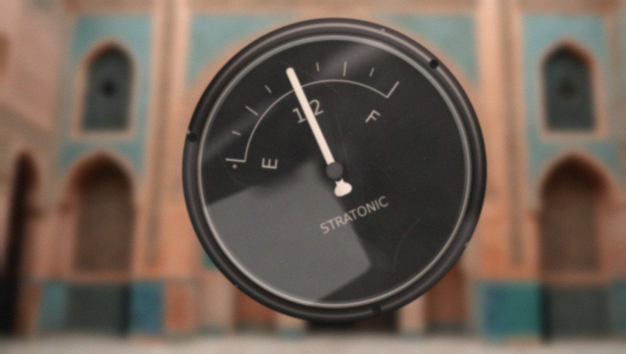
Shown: 0.5
